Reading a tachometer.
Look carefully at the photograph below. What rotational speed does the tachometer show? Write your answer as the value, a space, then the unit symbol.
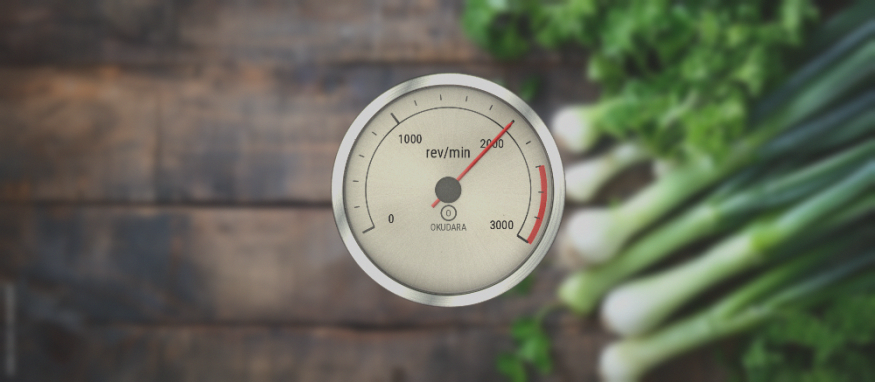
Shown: 2000 rpm
